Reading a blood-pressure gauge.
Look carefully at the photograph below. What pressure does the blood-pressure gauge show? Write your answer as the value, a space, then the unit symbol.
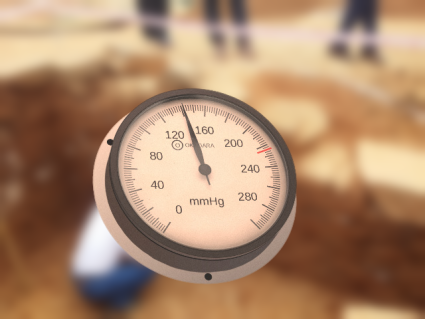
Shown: 140 mmHg
